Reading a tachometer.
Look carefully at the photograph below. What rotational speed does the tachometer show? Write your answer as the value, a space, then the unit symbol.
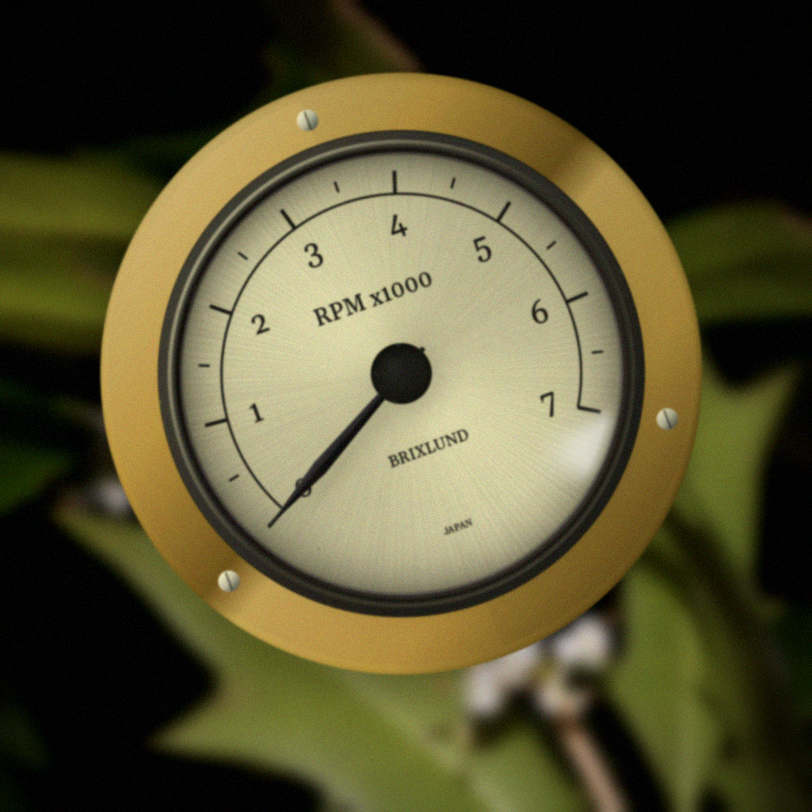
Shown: 0 rpm
